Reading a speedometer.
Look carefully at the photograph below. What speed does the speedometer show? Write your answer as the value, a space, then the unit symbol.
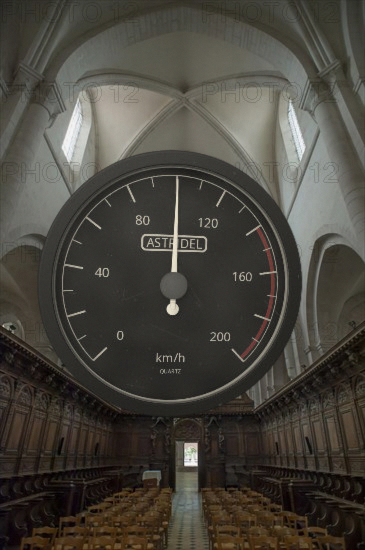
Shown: 100 km/h
